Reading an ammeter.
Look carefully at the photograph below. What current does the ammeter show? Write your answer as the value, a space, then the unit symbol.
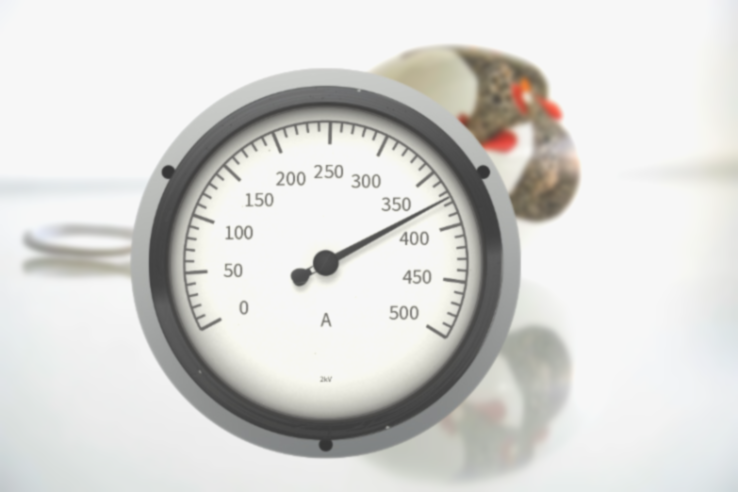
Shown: 375 A
